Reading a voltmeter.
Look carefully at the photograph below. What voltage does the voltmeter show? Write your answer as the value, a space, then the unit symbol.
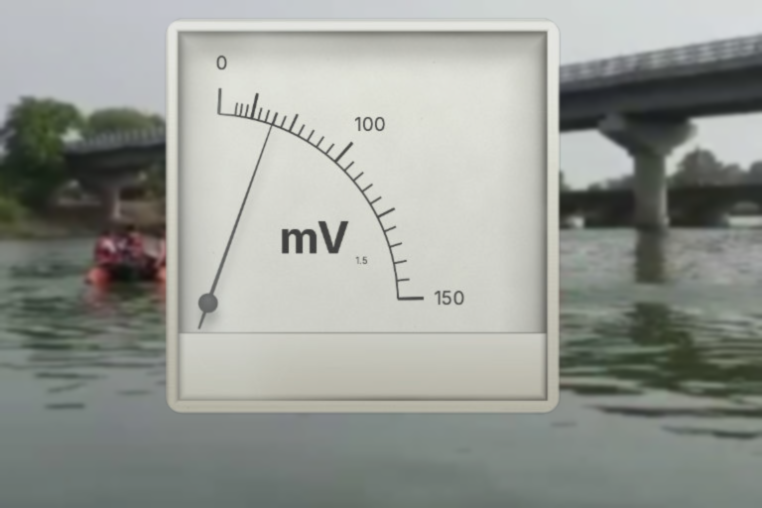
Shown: 65 mV
